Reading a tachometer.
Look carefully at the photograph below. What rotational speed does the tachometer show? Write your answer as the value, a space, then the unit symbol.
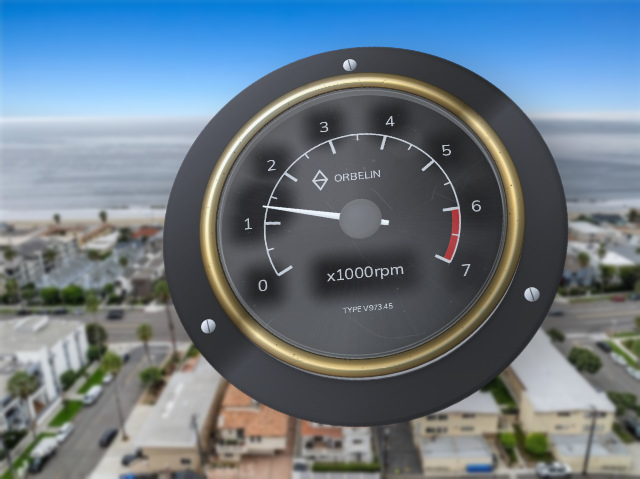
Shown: 1250 rpm
